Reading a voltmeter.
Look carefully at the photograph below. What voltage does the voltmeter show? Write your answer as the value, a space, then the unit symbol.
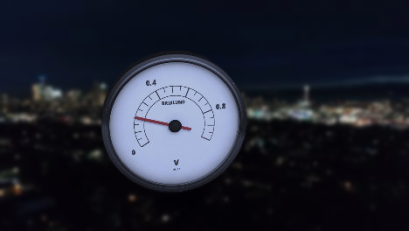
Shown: 0.2 V
